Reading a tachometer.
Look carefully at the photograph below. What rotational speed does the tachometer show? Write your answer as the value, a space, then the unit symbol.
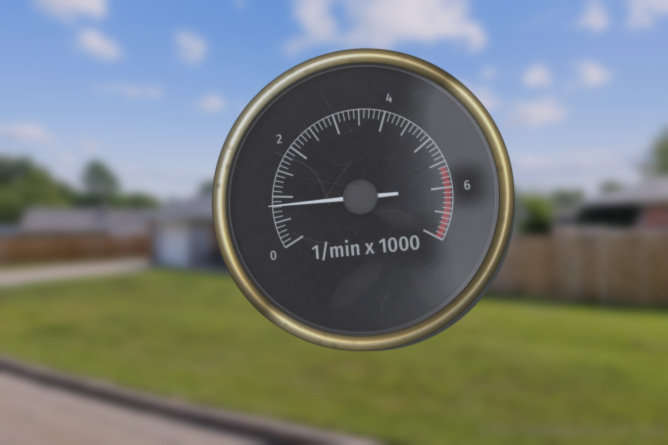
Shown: 800 rpm
